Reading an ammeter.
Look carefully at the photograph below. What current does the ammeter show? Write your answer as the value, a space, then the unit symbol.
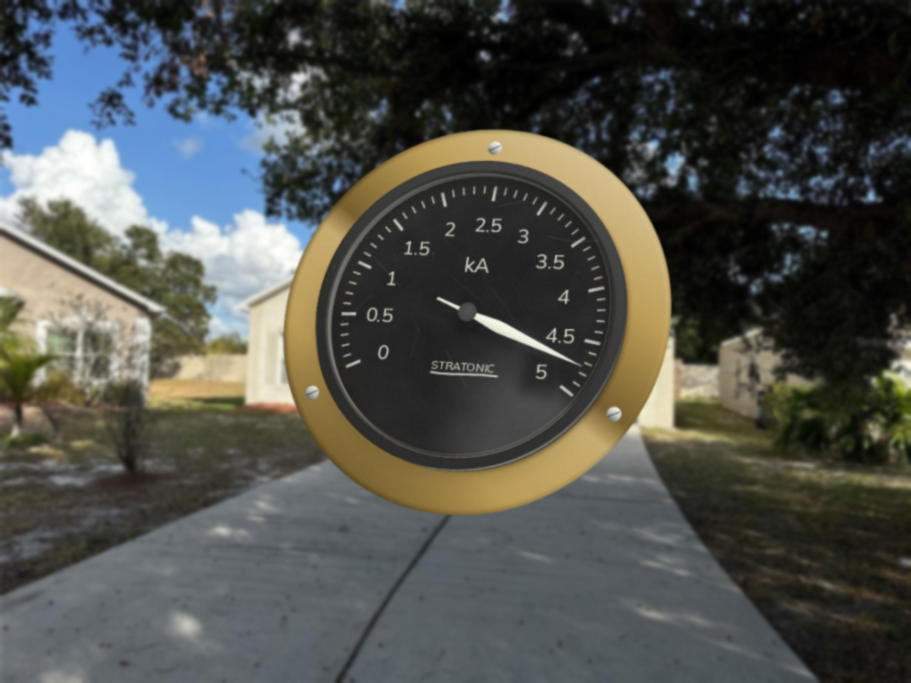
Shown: 4.75 kA
